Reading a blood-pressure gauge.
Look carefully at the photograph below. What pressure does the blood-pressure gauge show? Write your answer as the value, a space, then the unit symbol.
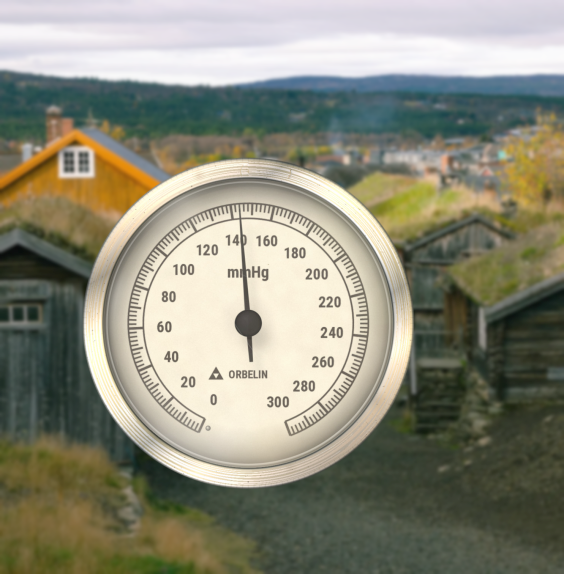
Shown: 144 mmHg
